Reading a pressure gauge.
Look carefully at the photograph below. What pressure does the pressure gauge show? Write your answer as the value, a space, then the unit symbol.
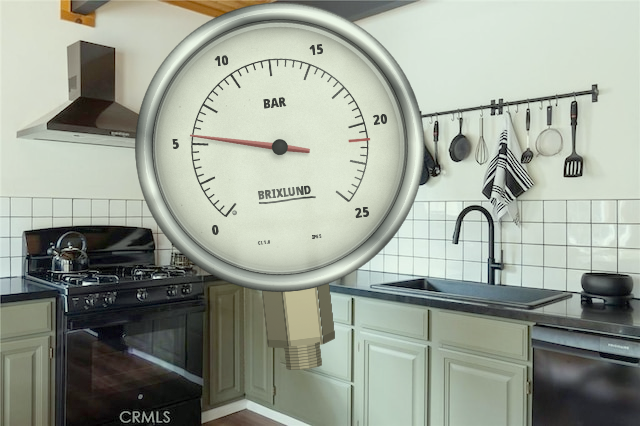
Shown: 5.5 bar
